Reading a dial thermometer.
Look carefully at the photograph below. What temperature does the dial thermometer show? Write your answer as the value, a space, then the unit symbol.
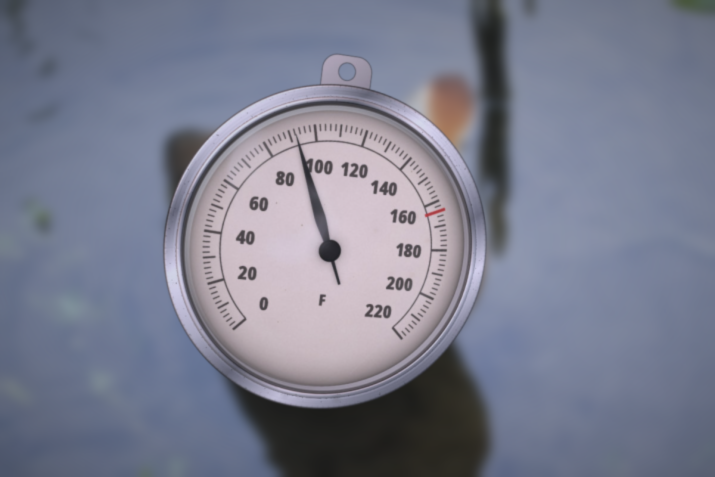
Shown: 92 °F
